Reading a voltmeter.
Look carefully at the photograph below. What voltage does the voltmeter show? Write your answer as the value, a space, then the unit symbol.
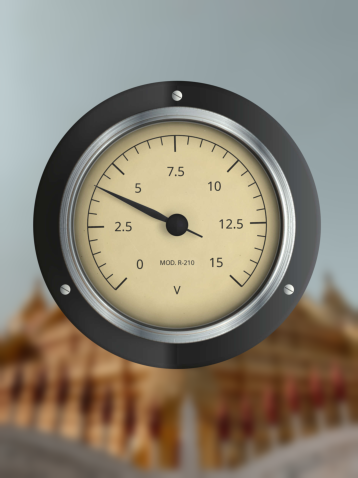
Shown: 4 V
